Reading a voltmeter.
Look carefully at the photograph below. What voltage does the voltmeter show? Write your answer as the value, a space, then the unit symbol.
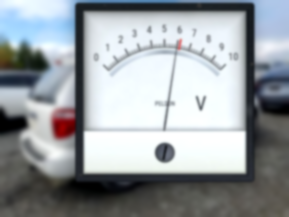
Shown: 6 V
